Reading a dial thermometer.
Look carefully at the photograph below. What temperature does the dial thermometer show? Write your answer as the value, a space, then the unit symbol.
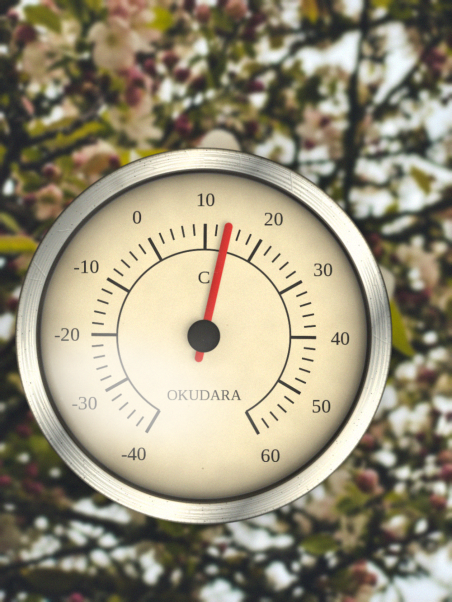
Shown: 14 °C
